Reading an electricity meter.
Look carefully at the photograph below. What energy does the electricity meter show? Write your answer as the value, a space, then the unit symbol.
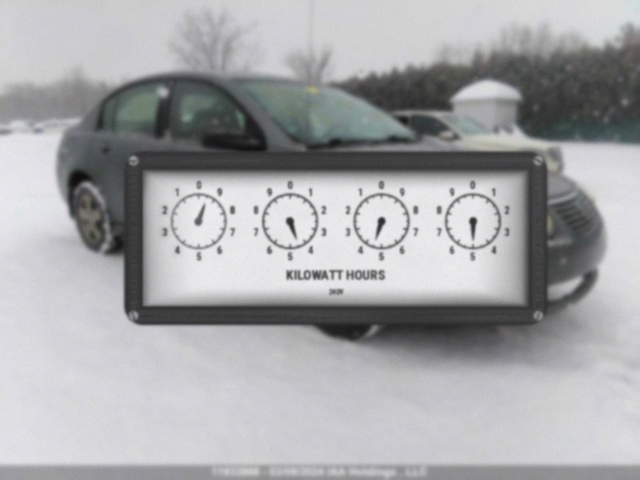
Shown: 9445 kWh
